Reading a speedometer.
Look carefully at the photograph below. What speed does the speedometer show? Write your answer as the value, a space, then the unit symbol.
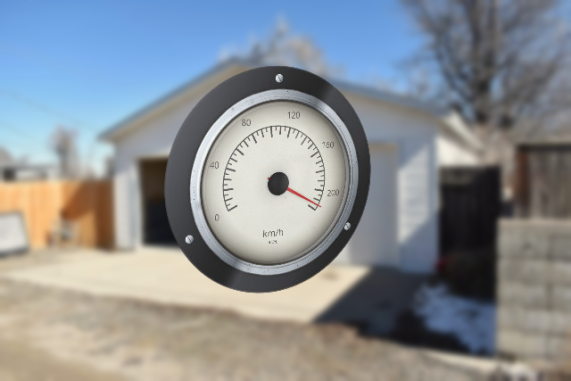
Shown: 215 km/h
